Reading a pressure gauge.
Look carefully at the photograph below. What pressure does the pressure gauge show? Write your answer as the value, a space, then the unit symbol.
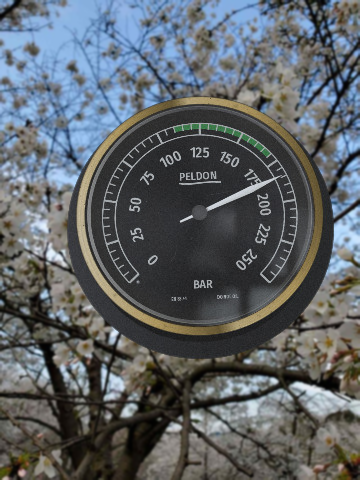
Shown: 185 bar
